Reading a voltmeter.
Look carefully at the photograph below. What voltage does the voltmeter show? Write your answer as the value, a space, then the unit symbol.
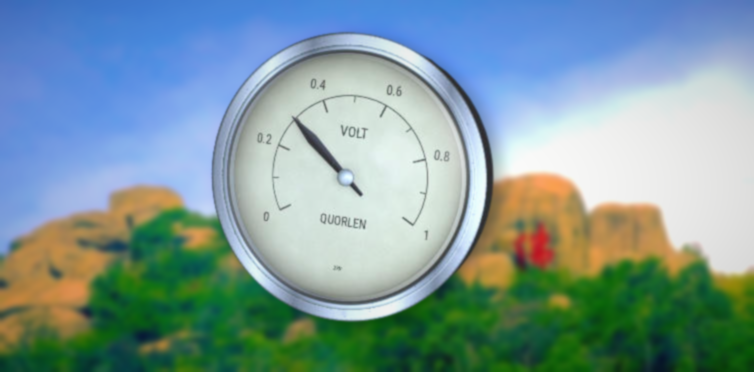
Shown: 0.3 V
